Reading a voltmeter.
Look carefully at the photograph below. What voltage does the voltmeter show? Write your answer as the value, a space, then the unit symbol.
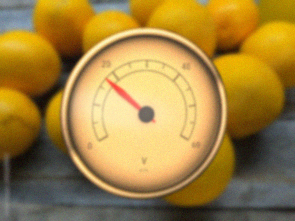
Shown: 17.5 V
